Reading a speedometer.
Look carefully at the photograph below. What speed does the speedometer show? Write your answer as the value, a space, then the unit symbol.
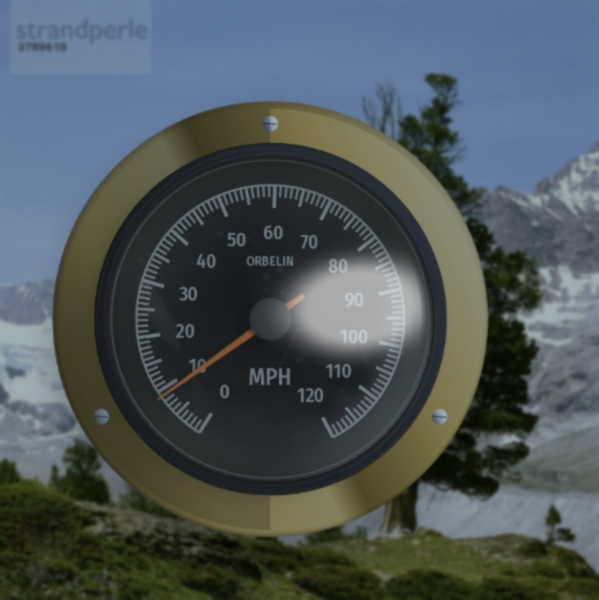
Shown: 9 mph
